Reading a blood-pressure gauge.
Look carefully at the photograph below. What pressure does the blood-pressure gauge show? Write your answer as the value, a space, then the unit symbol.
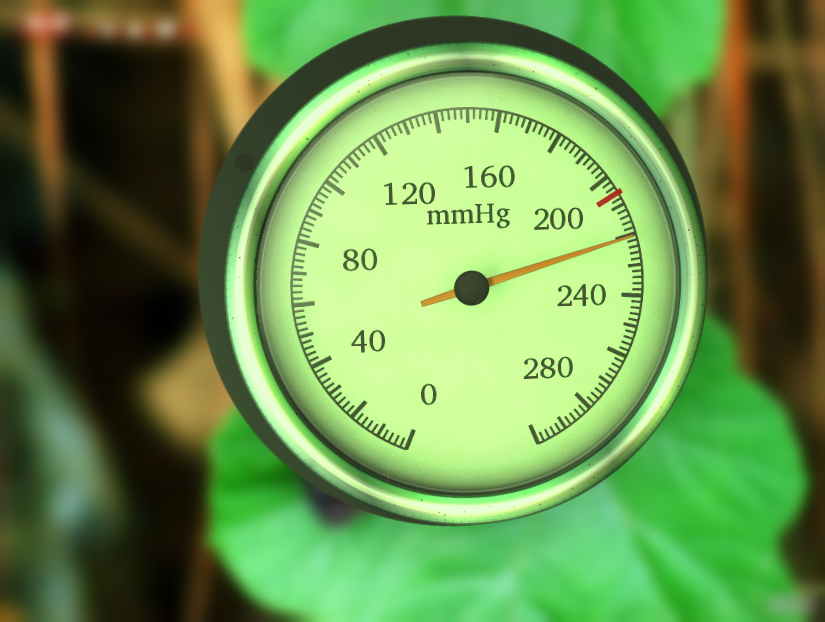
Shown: 220 mmHg
